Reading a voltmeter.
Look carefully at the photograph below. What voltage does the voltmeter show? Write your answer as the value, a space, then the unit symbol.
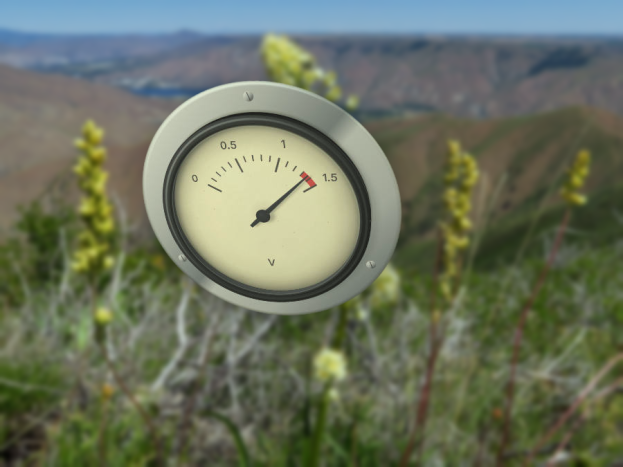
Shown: 1.35 V
